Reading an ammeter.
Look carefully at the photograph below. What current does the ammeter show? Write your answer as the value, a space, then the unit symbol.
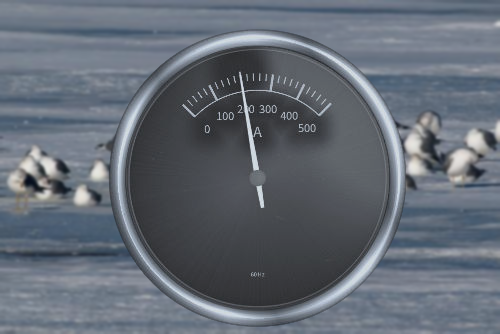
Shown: 200 A
